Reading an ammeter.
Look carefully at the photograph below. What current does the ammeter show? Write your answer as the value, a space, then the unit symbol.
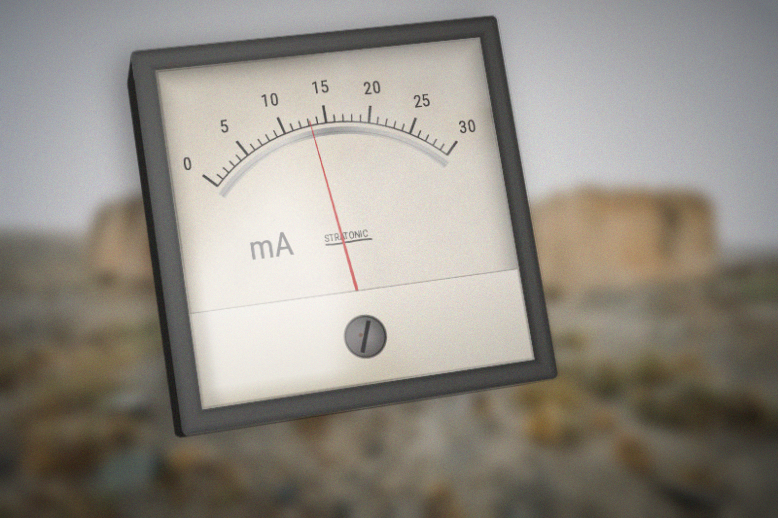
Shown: 13 mA
